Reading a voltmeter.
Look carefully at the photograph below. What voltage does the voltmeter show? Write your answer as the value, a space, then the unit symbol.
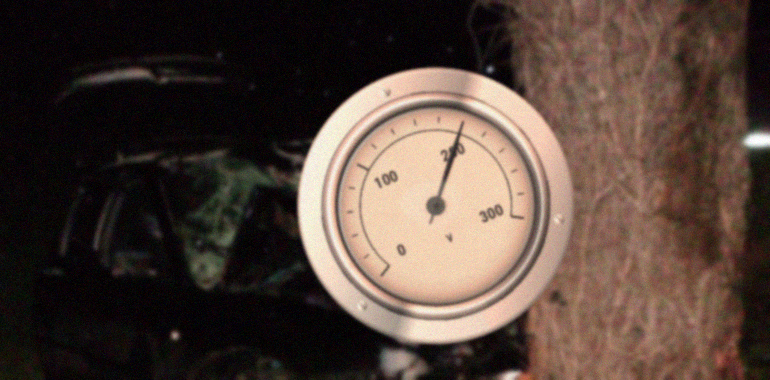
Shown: 200 V
